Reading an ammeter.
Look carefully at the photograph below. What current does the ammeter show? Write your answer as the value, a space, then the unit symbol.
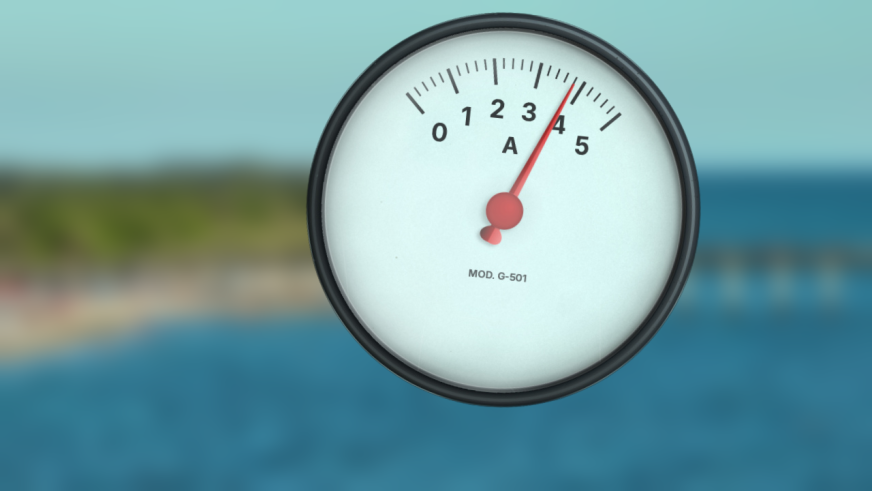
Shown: 3.8 A
